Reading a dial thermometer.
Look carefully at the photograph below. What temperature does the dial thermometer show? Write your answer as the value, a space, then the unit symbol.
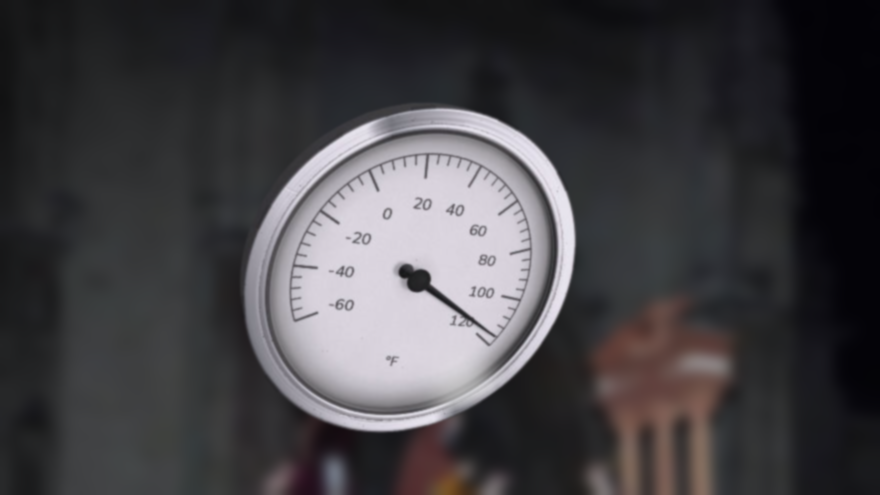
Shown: 116 °F
